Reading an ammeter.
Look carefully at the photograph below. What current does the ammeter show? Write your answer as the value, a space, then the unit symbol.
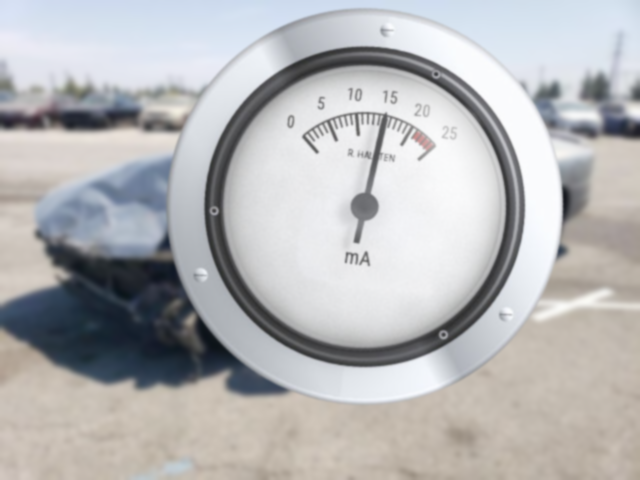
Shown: 15 mA
